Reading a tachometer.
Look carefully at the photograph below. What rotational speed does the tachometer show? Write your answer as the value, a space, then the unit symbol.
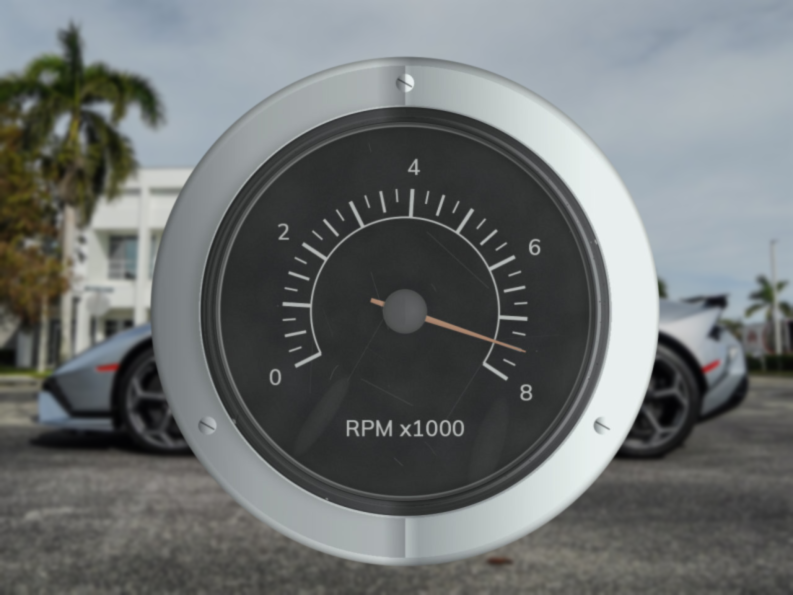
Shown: 7500 rpm
